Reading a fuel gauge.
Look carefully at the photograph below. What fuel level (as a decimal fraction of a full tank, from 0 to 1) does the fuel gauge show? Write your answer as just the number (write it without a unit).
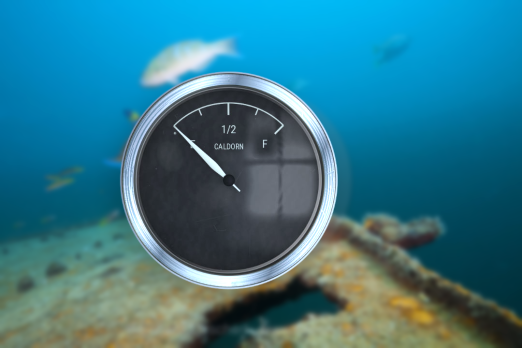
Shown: 0
